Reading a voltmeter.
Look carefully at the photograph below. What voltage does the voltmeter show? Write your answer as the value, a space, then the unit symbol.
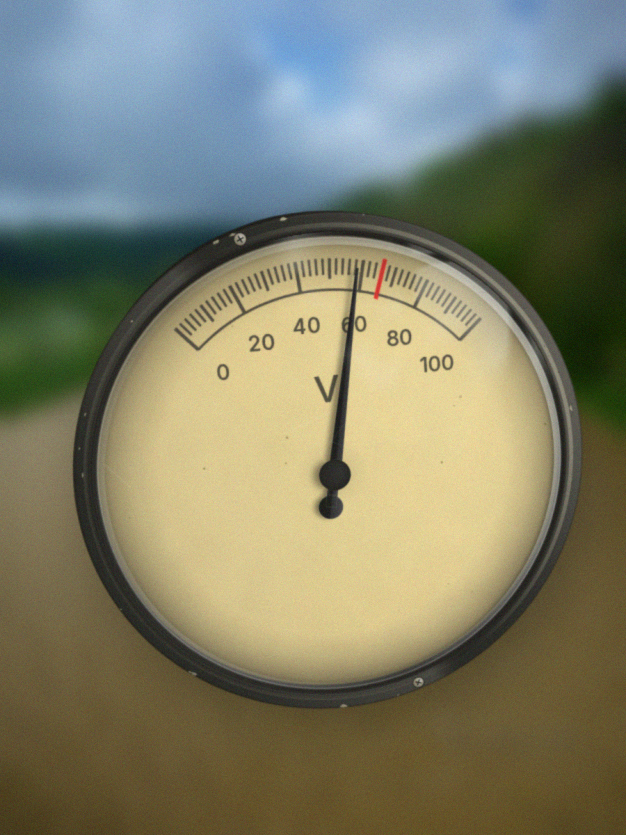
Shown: 58 V
